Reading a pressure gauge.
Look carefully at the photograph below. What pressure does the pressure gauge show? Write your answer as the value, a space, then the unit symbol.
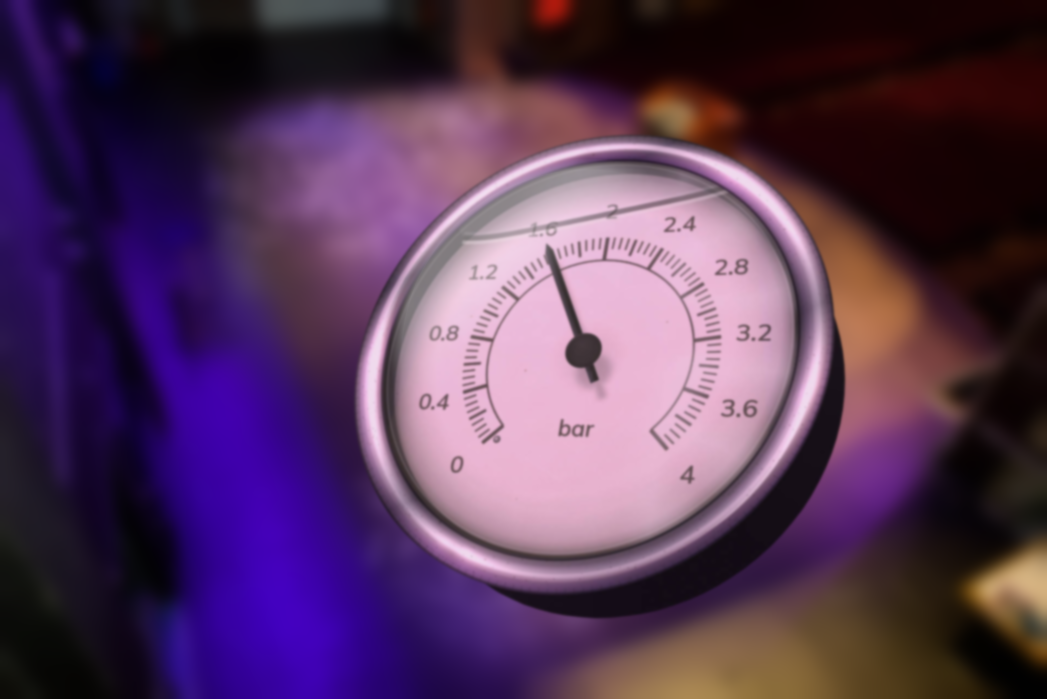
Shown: 1.6 bar
